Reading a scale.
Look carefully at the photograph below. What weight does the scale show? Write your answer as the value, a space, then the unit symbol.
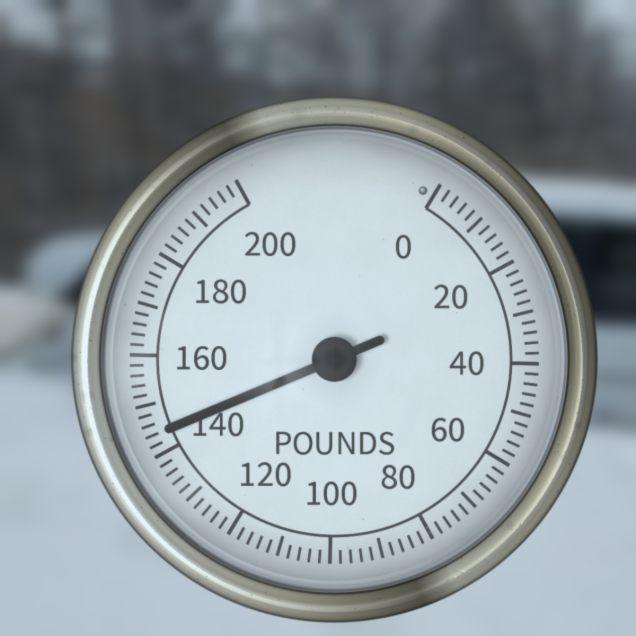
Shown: 144 lb
